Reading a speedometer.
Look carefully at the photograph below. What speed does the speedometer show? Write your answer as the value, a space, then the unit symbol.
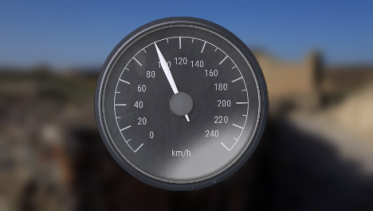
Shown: 100 km/h
